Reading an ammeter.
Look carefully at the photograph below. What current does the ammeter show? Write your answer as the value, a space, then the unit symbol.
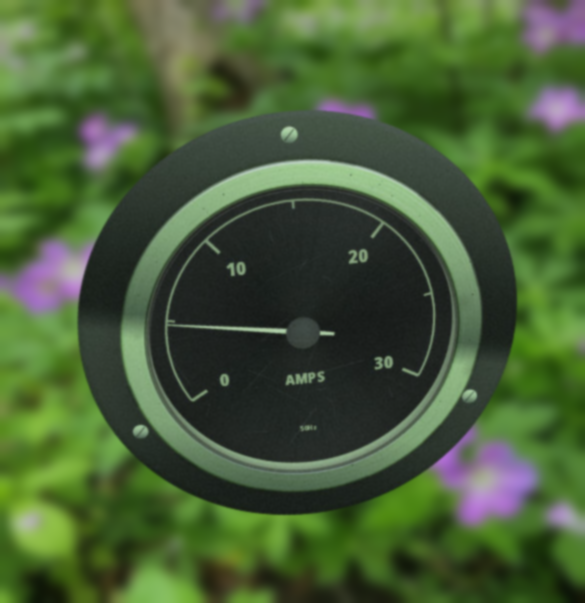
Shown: 5 A
